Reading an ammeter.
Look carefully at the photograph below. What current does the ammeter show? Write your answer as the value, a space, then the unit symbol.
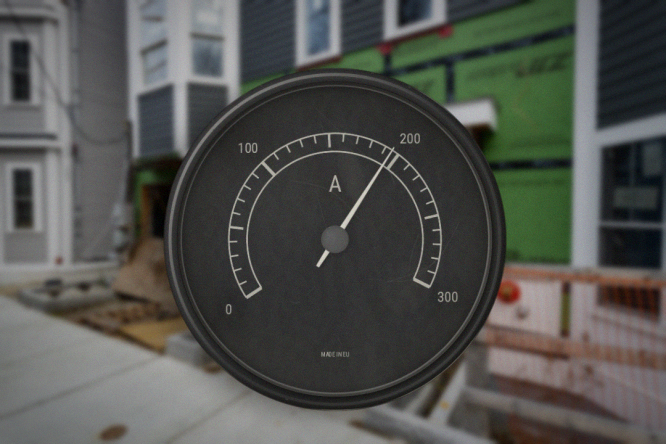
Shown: 195 A
